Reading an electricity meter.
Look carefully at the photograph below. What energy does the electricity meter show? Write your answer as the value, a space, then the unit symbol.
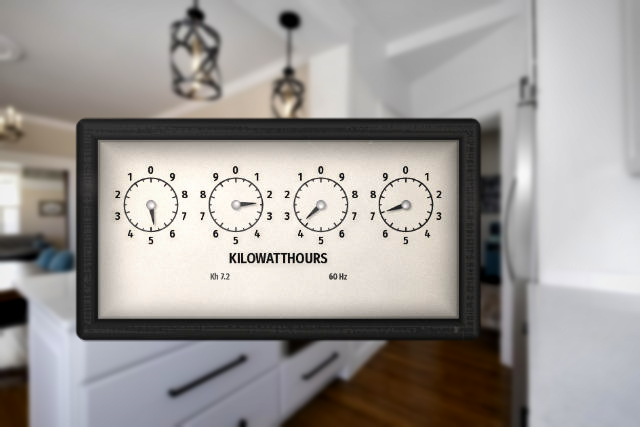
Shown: 5237 kWh
